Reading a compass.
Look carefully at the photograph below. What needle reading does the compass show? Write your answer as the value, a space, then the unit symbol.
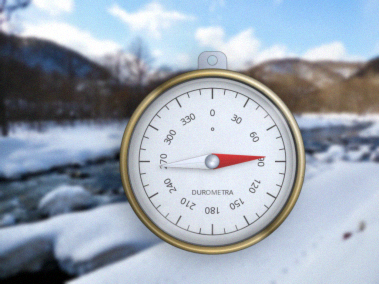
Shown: 85 °
